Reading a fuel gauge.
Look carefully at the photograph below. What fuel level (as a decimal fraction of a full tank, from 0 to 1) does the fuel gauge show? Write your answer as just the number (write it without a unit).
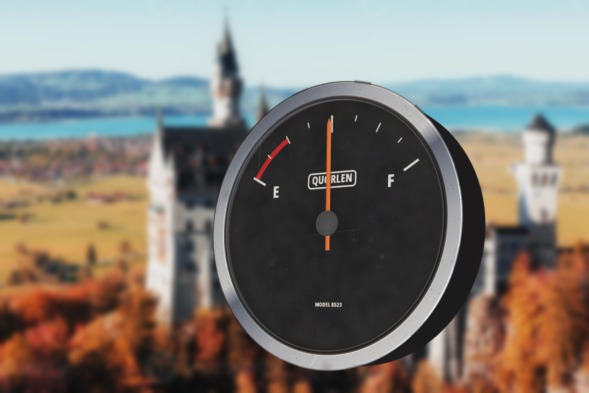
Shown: 0.5
